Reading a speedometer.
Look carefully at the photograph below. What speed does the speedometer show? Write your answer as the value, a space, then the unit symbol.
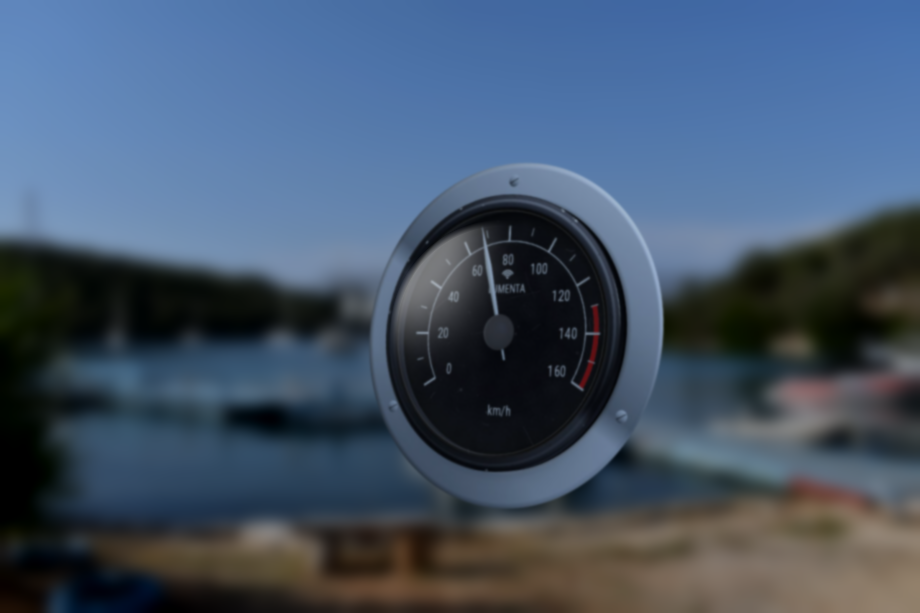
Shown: 70 km/h
